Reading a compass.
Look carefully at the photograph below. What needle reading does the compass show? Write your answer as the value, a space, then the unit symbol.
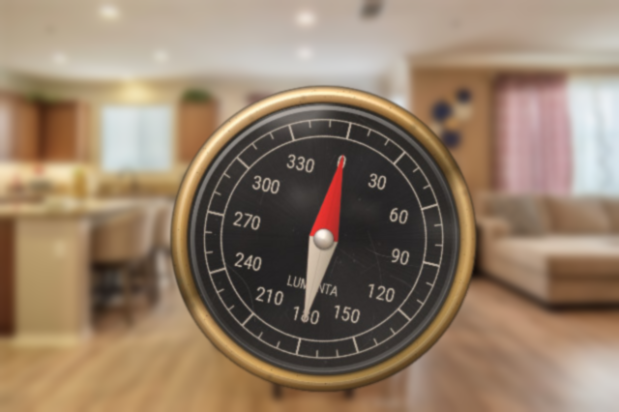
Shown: 0 °
